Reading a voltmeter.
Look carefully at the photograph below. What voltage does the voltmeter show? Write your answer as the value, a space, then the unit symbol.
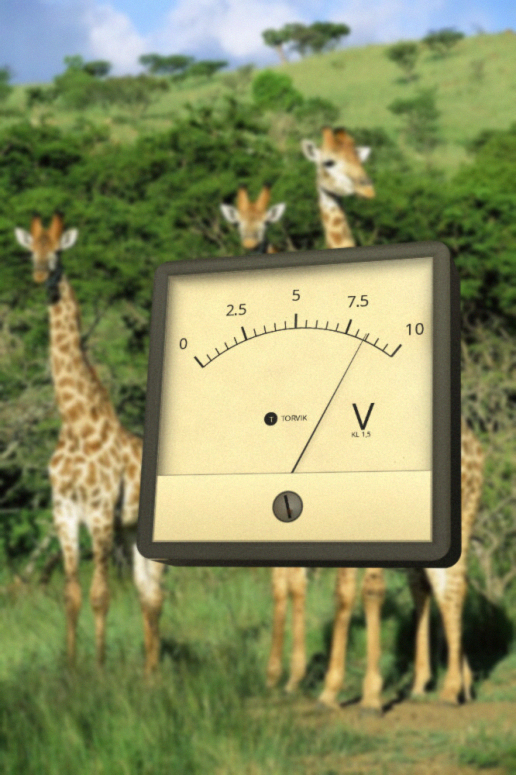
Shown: 8.5 V
